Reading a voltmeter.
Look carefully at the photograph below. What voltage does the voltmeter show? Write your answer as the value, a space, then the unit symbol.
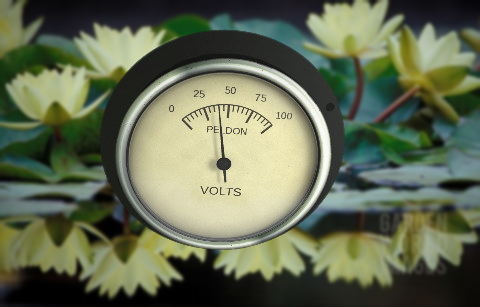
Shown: 40 V
